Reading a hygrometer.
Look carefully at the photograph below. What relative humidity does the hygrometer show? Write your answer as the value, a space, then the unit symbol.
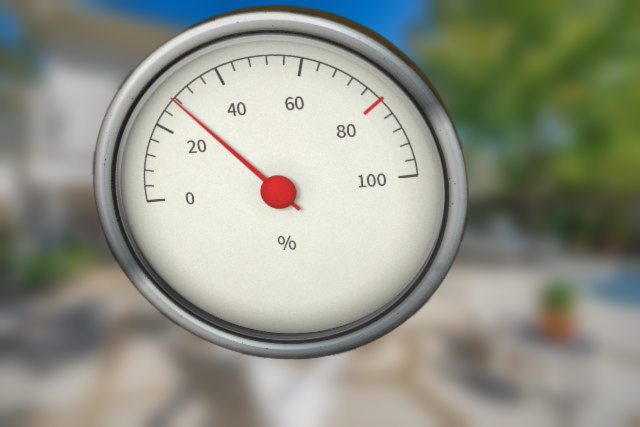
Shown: 28 %
